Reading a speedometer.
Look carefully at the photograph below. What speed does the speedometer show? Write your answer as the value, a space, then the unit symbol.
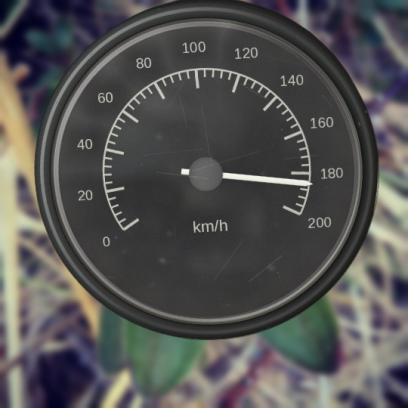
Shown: 184 km/h
